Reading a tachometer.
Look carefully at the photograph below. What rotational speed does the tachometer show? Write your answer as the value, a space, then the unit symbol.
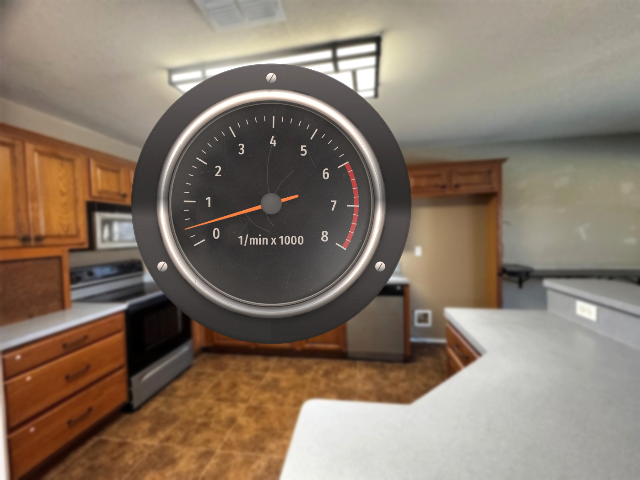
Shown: 400 rpm
